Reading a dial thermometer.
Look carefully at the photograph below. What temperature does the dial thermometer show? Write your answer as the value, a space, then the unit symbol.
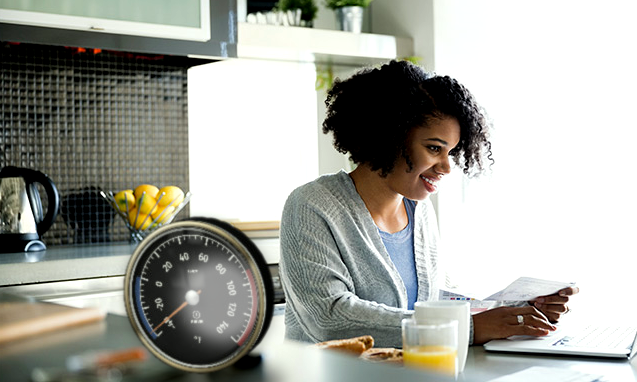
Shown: -36 °F
